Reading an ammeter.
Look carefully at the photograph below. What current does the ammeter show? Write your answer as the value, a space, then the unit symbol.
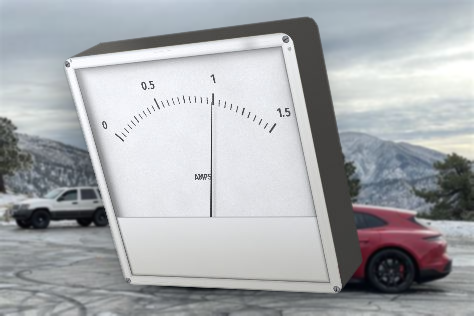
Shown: 1 A
